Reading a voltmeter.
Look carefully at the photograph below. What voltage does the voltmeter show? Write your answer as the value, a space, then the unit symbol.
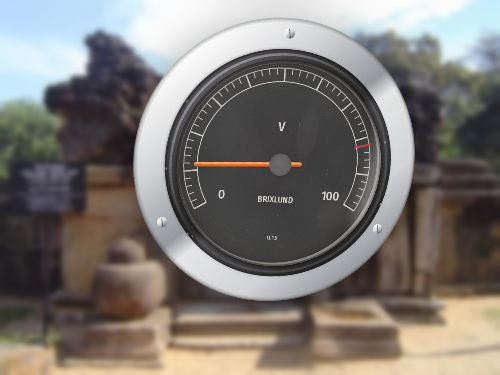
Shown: 12 V
